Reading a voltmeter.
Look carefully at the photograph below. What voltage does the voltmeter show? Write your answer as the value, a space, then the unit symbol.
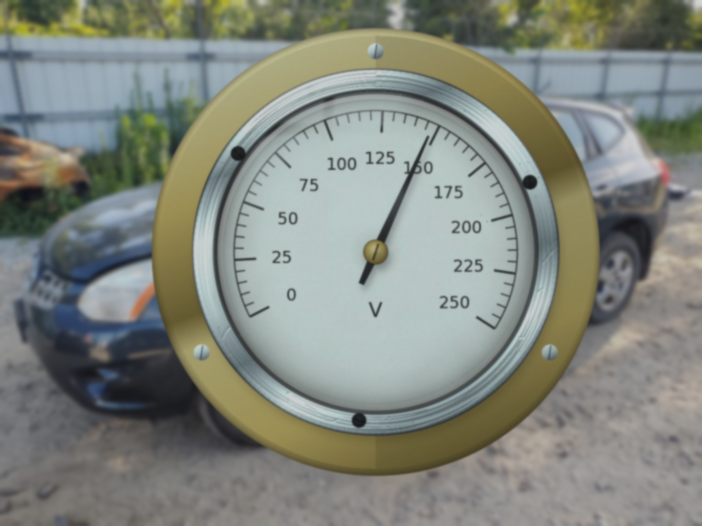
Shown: 147.5 V
